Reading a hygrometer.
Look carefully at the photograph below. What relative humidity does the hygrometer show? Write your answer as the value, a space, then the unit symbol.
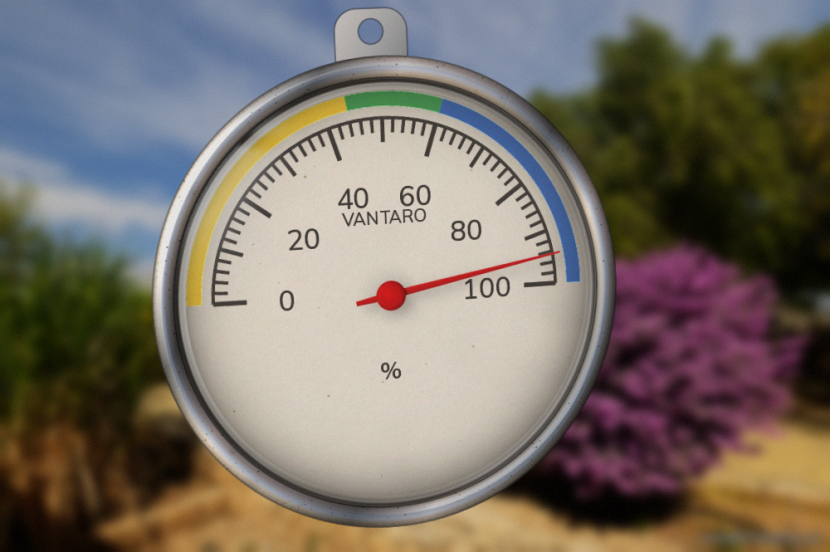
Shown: 94 %
